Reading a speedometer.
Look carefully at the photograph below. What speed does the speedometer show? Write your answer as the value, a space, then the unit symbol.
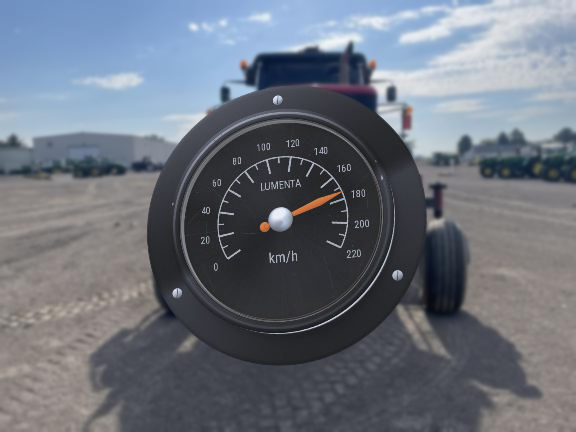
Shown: 175 km/h
